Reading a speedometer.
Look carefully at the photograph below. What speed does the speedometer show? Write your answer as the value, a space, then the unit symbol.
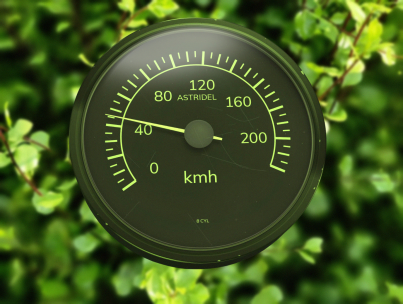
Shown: 45 km/h
